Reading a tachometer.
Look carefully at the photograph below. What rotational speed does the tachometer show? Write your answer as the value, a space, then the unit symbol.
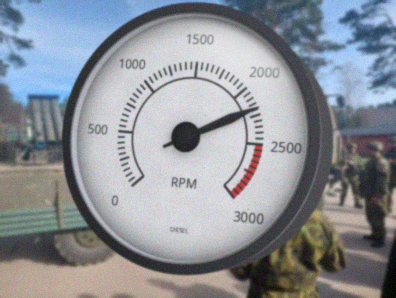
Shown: 2200 rpm
